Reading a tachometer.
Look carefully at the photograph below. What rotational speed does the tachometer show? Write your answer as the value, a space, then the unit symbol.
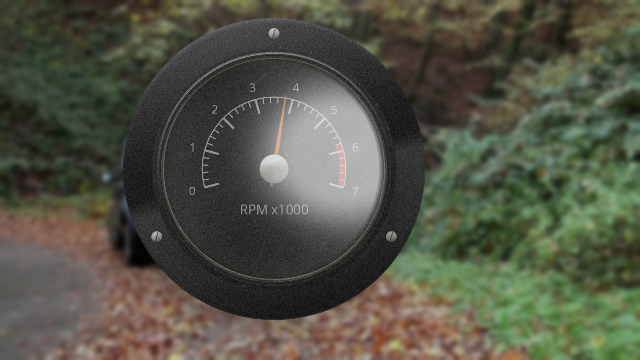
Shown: 3800 rpm
